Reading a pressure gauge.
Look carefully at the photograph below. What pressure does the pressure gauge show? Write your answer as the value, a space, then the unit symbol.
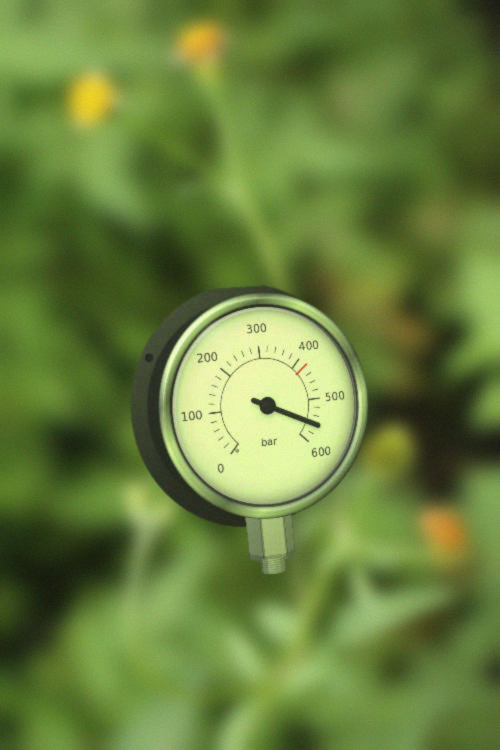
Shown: 560 bar
